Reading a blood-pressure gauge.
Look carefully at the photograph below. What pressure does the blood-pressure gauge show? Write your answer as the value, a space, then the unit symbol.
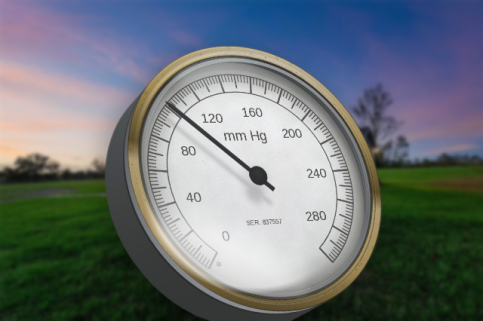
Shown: 100 mmHg
